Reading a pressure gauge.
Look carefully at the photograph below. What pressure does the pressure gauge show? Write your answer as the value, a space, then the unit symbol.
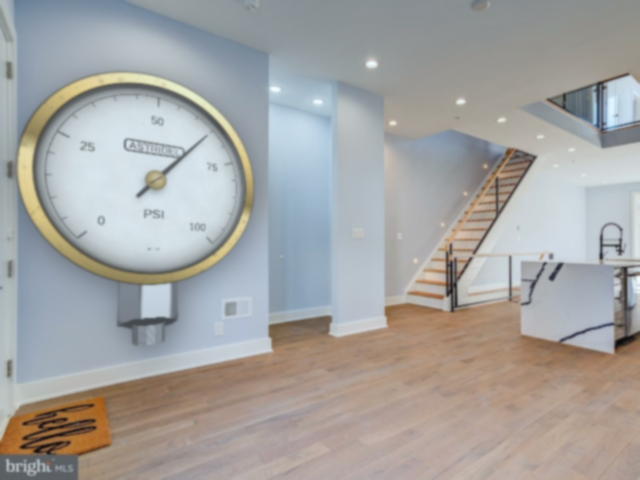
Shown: 65 psi
